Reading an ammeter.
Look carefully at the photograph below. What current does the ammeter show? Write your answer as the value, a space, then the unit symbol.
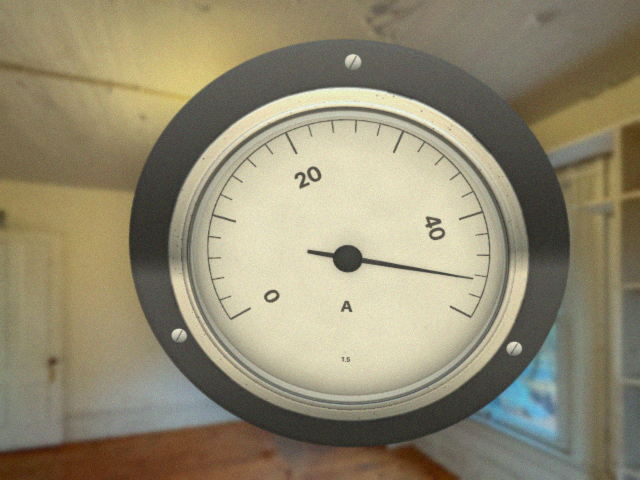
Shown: 46 A
